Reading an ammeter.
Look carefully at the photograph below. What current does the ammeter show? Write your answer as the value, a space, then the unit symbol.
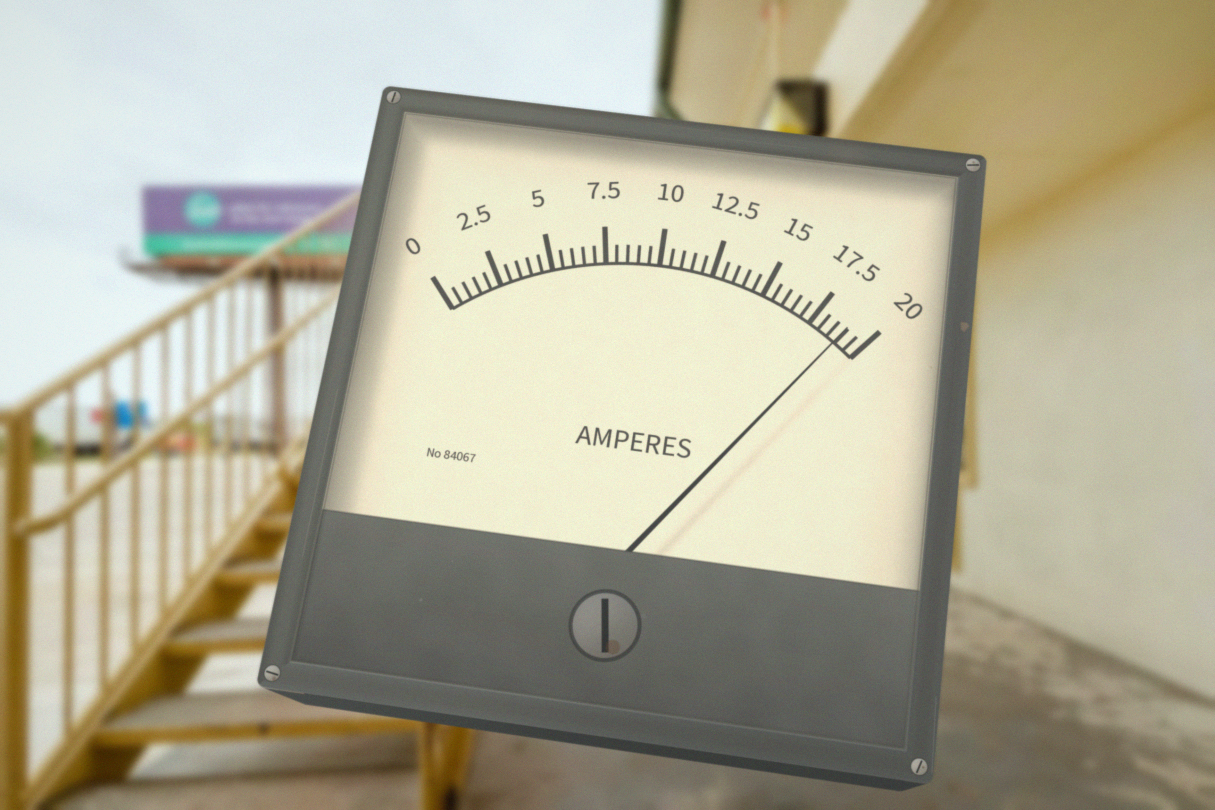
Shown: 19 A
